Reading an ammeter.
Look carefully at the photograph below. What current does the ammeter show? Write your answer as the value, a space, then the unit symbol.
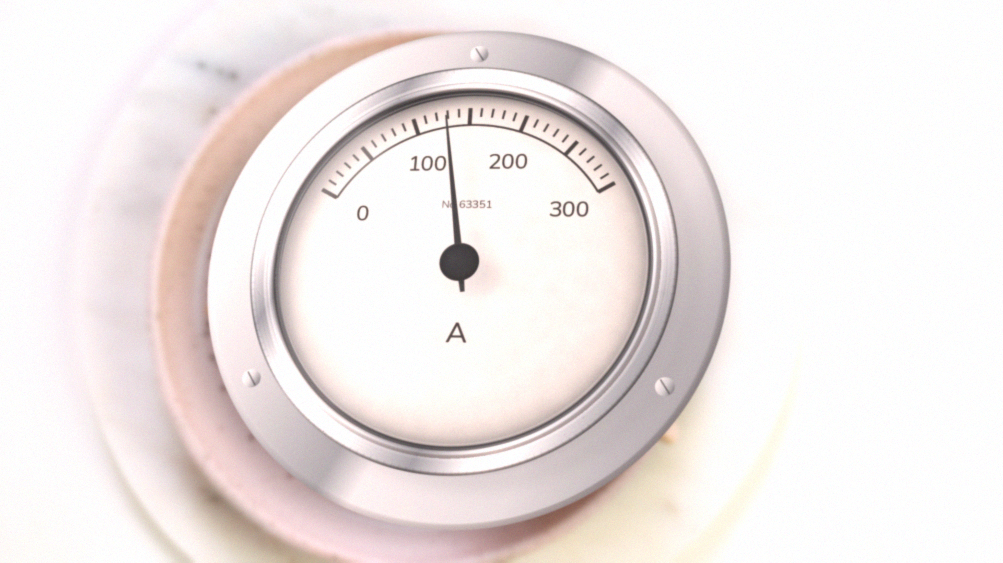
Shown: 130 A
